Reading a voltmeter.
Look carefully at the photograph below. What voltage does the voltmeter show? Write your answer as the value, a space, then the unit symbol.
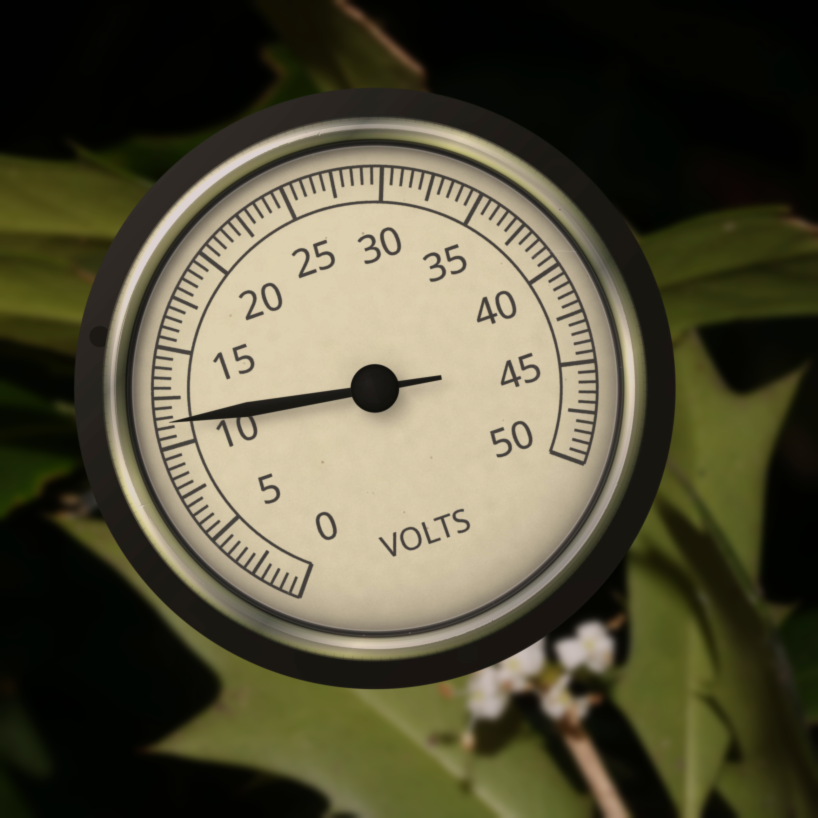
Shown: 11.25 V
